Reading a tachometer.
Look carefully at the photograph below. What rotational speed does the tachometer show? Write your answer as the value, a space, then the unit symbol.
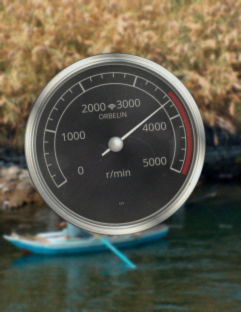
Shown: 3700 rpm
